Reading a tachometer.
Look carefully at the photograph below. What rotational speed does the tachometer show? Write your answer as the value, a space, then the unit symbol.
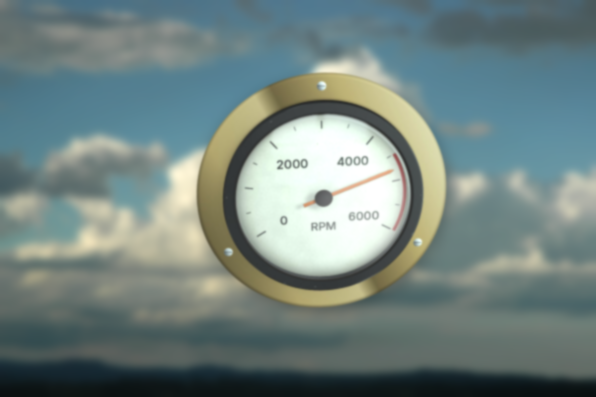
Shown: 4750 rpm
